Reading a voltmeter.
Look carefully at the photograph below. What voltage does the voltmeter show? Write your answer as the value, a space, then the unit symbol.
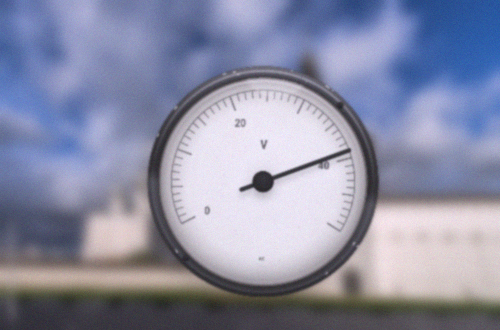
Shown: 39 V
